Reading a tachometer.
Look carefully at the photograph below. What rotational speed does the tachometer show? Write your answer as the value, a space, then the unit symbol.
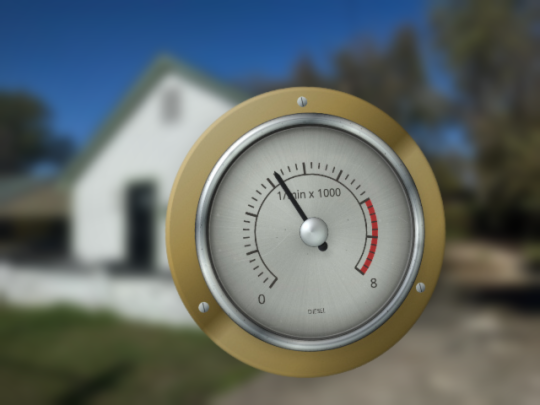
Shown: 3200 rpm
